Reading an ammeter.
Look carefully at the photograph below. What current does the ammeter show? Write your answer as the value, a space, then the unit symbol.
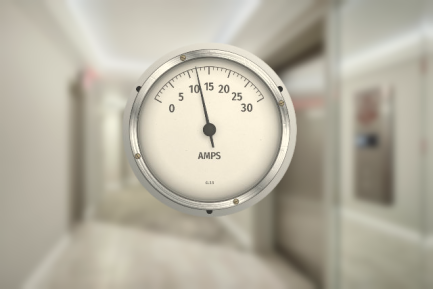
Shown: 12 A
